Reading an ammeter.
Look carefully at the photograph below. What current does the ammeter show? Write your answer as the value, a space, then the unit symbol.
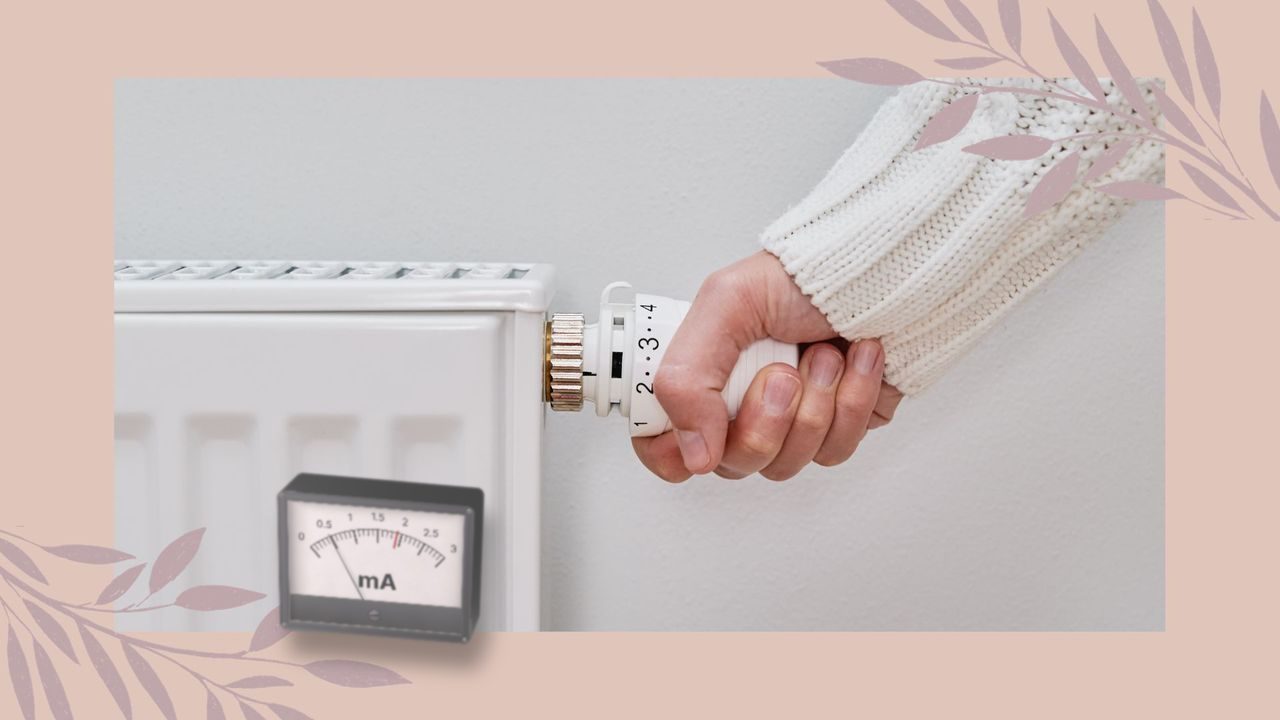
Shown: 0.5 mA
